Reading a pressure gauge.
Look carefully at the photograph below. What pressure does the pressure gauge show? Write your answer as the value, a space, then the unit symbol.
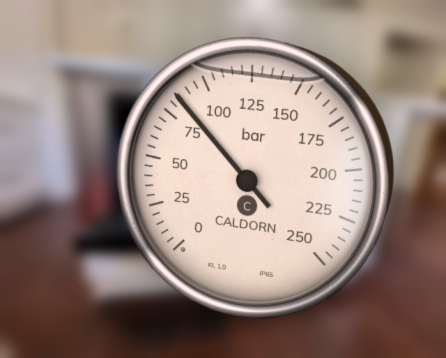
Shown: 85 bar
